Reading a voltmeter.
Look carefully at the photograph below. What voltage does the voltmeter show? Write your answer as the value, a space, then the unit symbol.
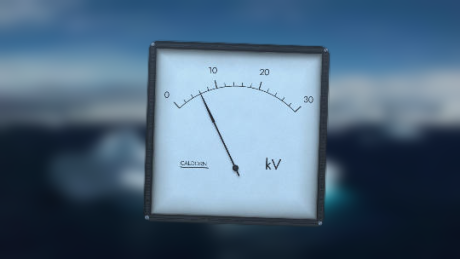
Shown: 6 kV
